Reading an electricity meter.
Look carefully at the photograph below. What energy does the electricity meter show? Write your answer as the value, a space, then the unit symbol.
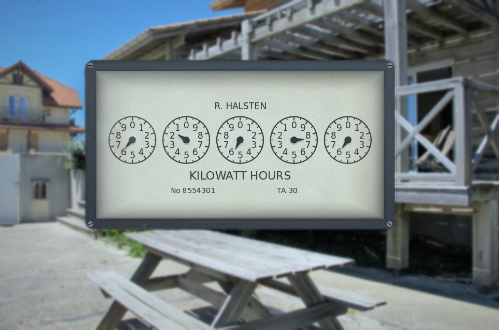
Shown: 61576 kWh
